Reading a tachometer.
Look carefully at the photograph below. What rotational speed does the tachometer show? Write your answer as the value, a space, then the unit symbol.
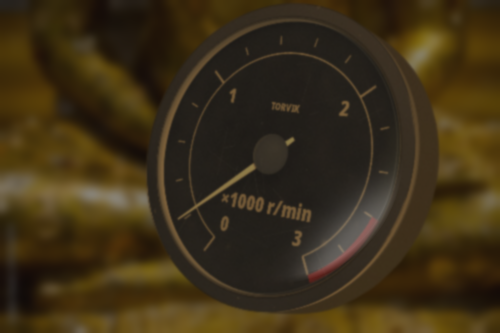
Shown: 200 rpm
